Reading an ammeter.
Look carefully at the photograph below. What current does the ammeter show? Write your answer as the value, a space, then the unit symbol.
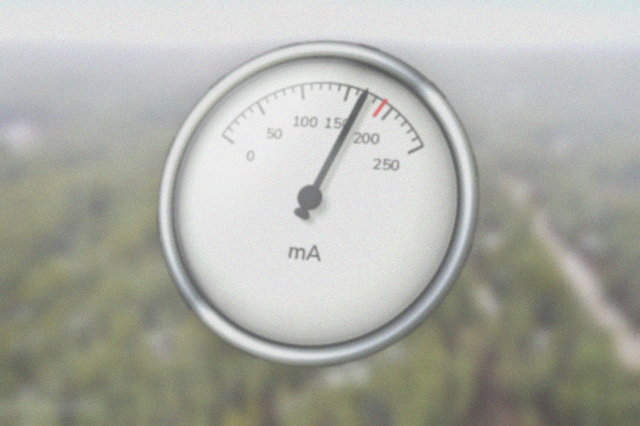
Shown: 170 mA
